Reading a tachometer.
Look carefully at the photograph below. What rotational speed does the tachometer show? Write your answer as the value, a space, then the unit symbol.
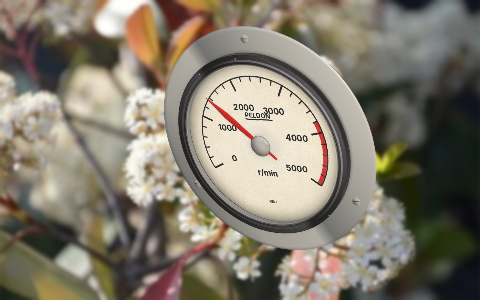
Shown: 1400 rpm
